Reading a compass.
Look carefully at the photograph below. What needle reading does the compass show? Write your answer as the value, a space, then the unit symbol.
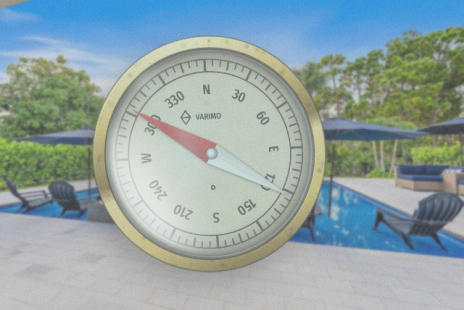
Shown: 302.5 °
